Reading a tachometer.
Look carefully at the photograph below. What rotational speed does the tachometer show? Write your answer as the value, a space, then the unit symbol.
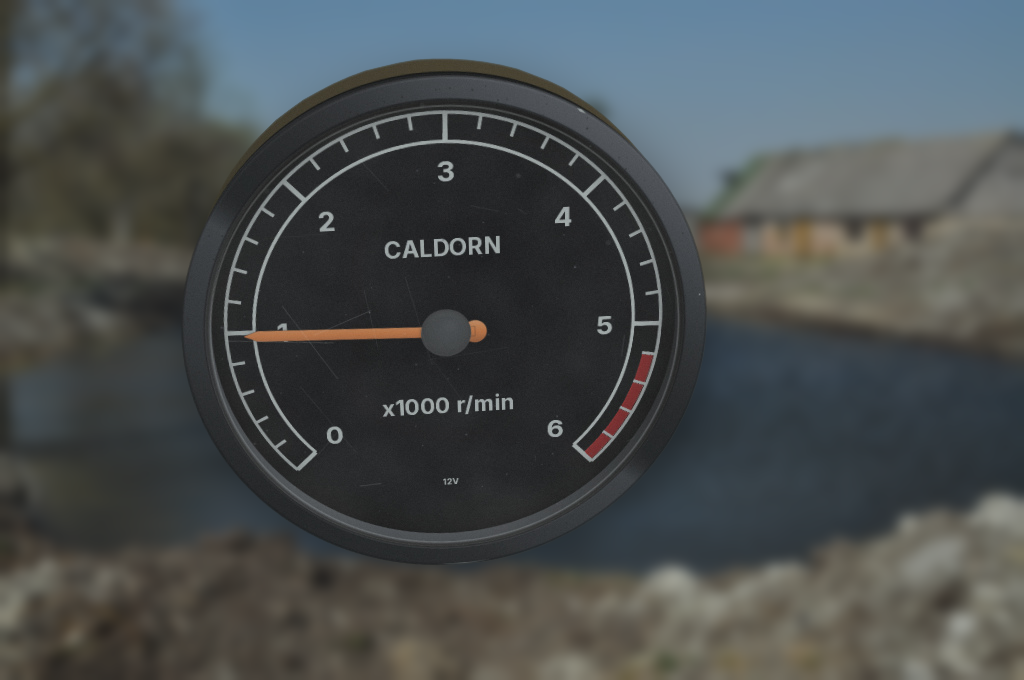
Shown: 1000 rpm
